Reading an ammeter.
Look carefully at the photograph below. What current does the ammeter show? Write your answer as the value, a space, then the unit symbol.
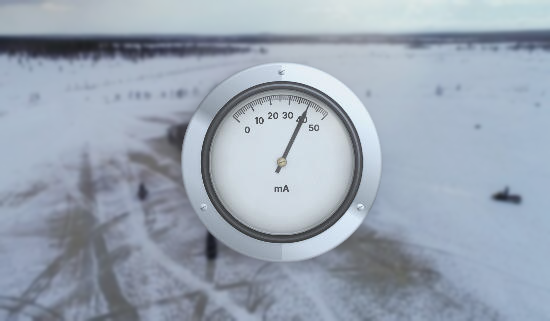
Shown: 40 mA
